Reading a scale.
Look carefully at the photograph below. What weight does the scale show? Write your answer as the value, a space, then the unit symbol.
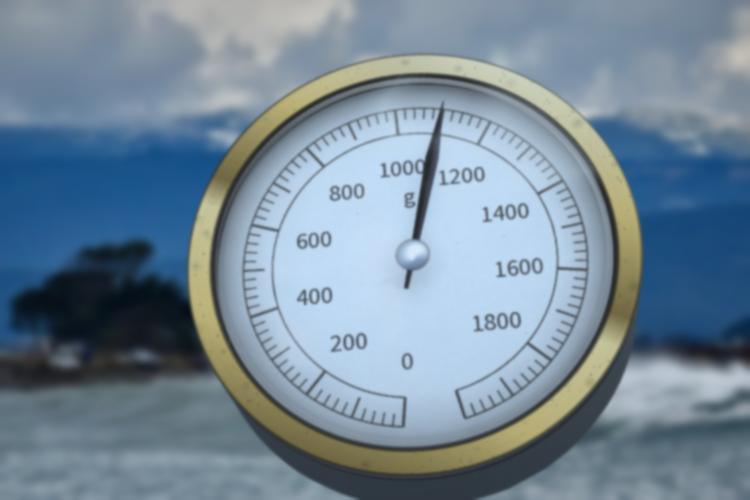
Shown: 1100 g
